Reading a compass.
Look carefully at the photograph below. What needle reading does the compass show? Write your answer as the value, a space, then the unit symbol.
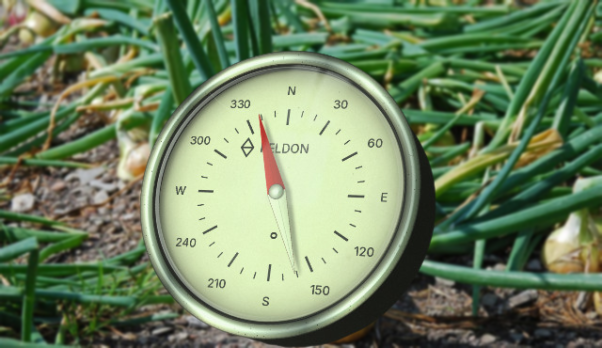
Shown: 340 °
